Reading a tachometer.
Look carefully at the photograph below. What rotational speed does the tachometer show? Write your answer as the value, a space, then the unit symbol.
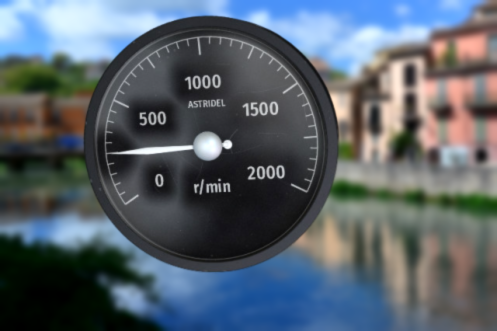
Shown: 250 rpm
